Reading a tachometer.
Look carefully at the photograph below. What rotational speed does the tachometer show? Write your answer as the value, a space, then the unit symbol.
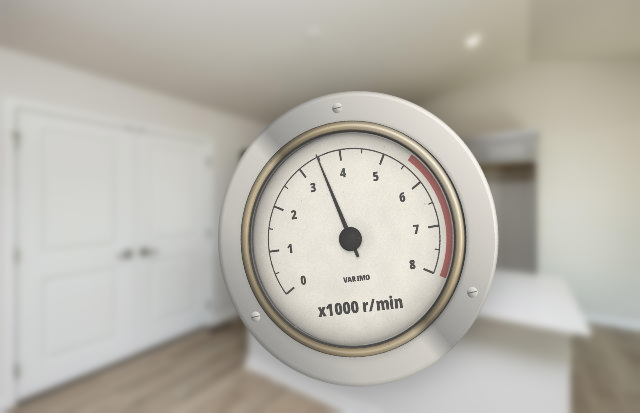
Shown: 3500 rpm
